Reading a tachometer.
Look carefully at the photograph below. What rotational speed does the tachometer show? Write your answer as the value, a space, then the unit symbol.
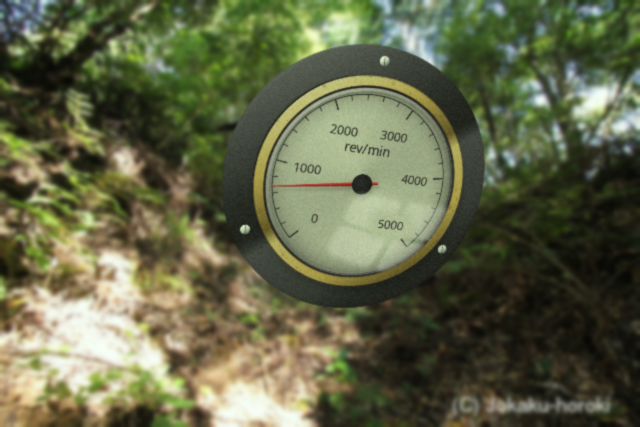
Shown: 700 rpm
